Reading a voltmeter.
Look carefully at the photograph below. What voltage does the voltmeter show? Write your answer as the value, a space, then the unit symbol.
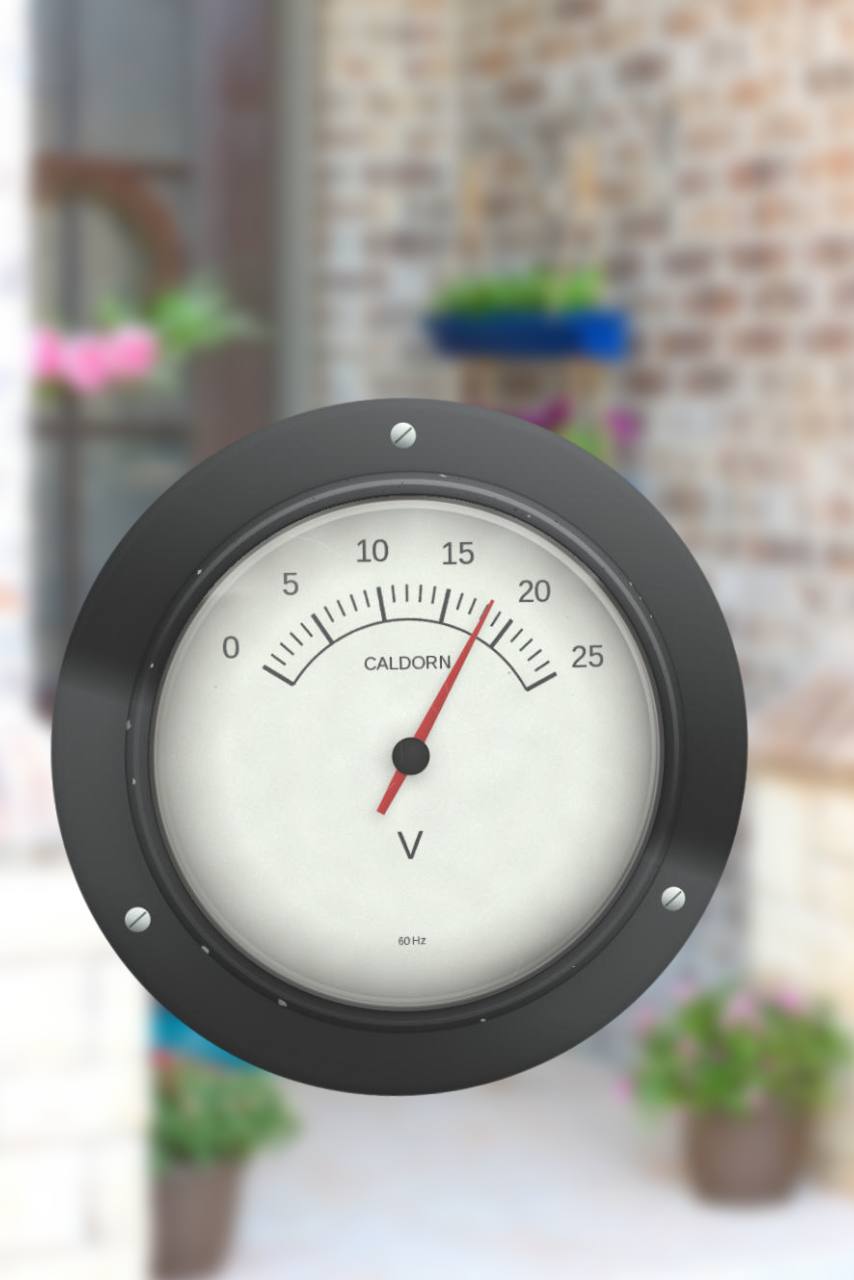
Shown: 18 V
